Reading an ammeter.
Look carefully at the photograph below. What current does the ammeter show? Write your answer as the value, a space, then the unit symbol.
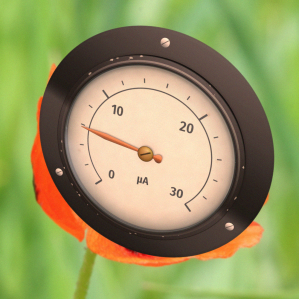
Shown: 6 µA
